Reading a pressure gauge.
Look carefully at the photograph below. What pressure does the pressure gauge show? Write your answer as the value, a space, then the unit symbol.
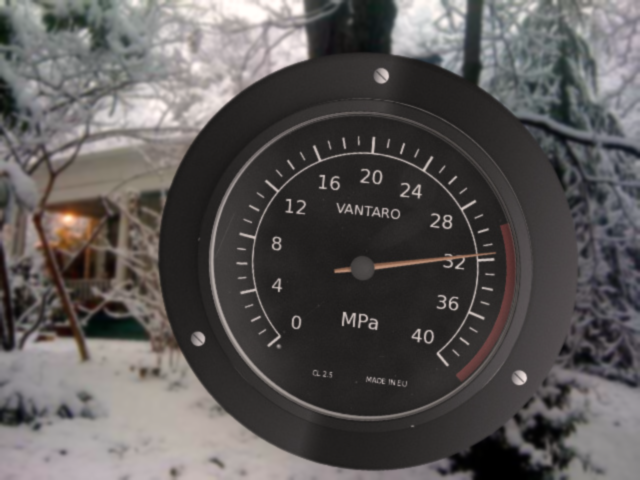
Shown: 31.5 MPa
